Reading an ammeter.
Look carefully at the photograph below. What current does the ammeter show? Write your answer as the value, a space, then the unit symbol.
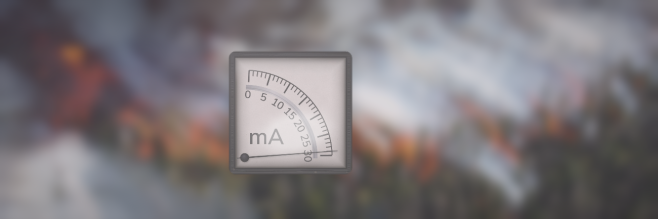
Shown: 29 mA
